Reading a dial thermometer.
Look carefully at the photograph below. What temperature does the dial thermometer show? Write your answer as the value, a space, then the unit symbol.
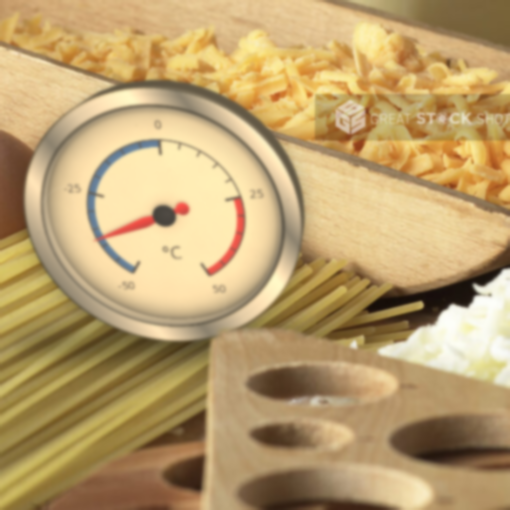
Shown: -37.5 °C
